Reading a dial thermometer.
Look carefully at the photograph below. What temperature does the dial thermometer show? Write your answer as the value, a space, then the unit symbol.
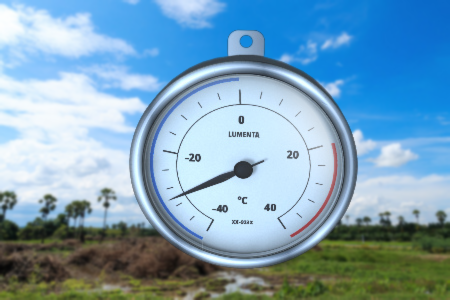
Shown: -30 °C
